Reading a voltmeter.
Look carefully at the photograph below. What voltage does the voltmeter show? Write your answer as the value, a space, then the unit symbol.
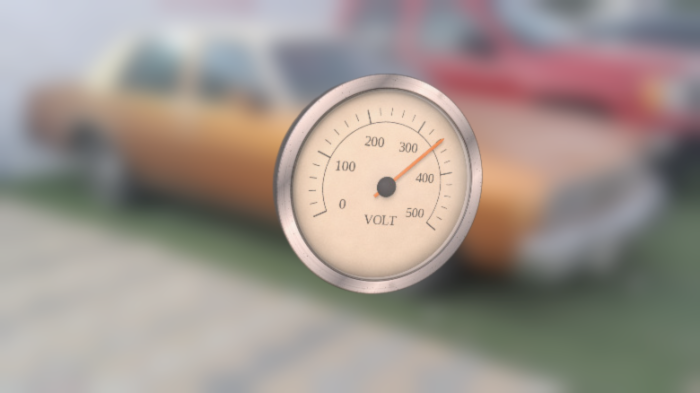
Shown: 340 V
